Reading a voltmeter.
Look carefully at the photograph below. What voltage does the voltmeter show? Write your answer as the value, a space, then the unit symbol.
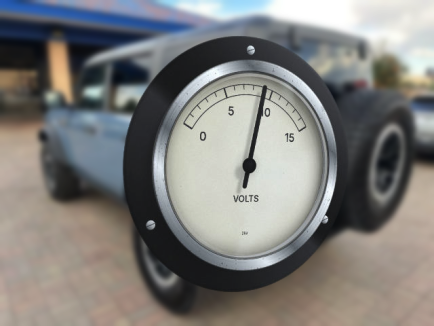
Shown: 9 V
